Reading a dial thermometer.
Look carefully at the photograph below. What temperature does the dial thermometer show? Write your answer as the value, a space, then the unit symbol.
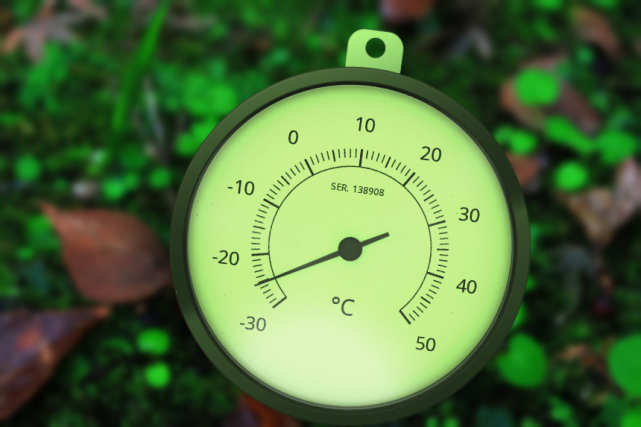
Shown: -25 °C
